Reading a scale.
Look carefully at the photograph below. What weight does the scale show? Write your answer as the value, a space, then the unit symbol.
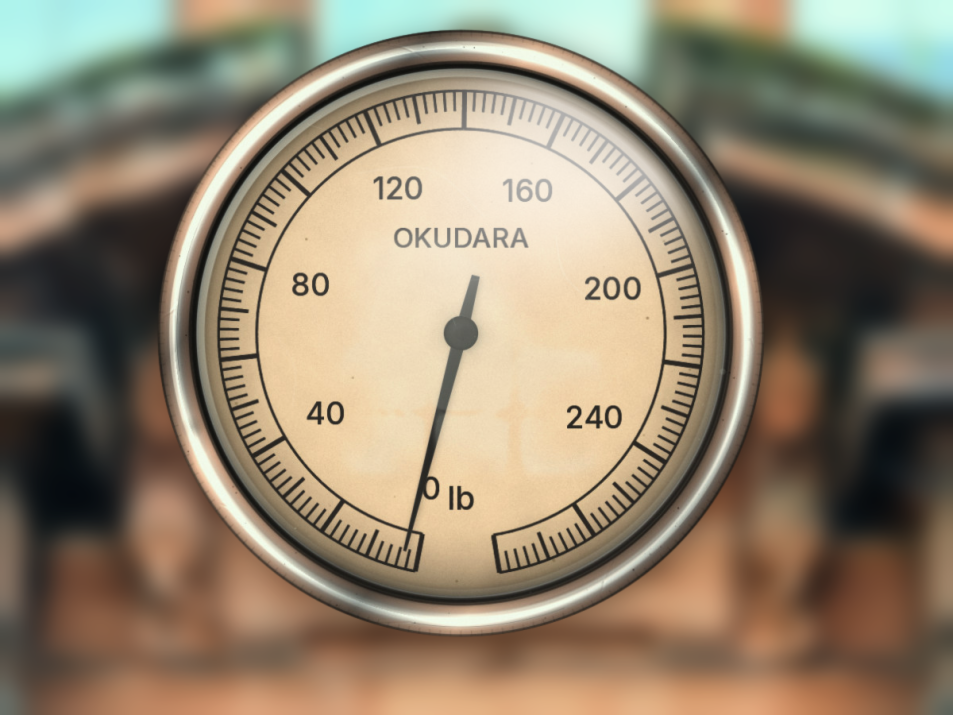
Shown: 3 lb
